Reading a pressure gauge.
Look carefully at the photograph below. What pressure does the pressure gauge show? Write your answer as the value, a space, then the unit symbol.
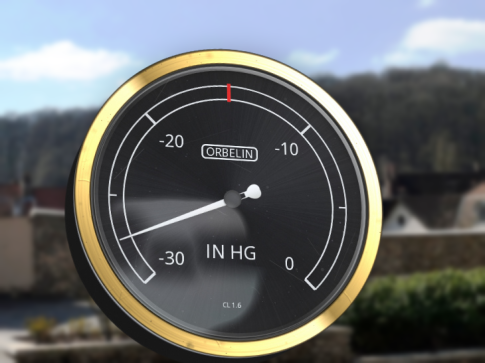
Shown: -27.5 inHg
